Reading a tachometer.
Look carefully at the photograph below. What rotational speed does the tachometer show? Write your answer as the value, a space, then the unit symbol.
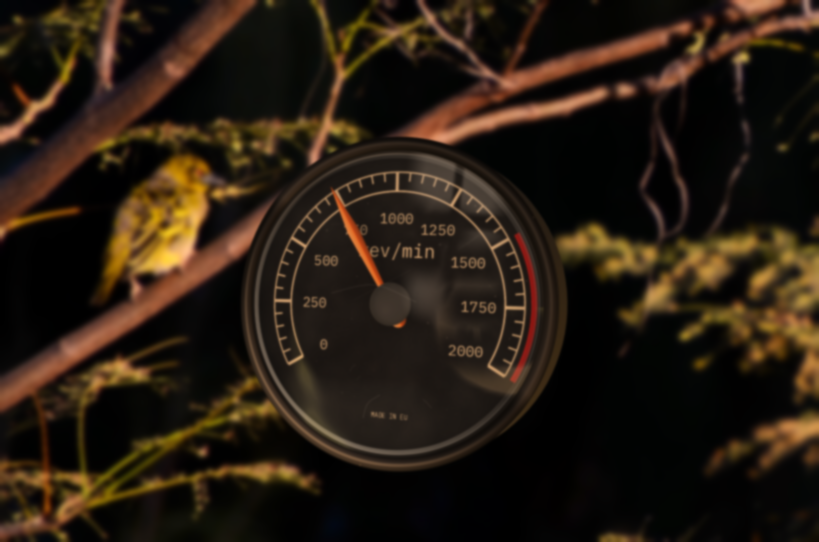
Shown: 750 rpm
